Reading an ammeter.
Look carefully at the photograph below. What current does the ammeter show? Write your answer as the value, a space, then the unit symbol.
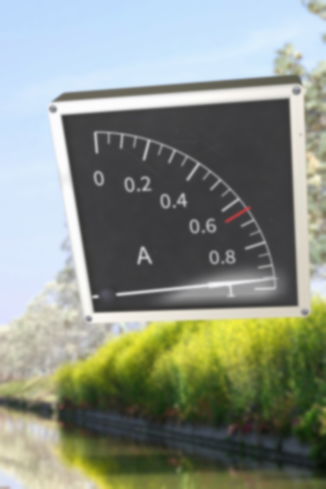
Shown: 0.95 A
